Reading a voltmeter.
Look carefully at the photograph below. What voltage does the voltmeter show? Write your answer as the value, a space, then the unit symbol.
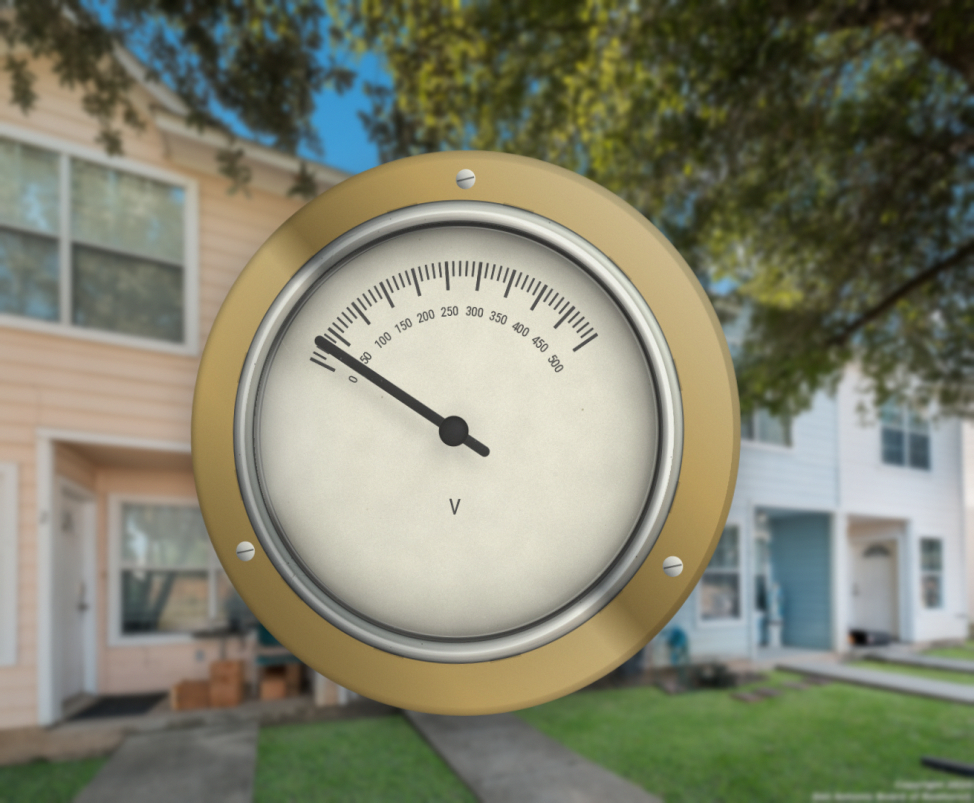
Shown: 30 V
